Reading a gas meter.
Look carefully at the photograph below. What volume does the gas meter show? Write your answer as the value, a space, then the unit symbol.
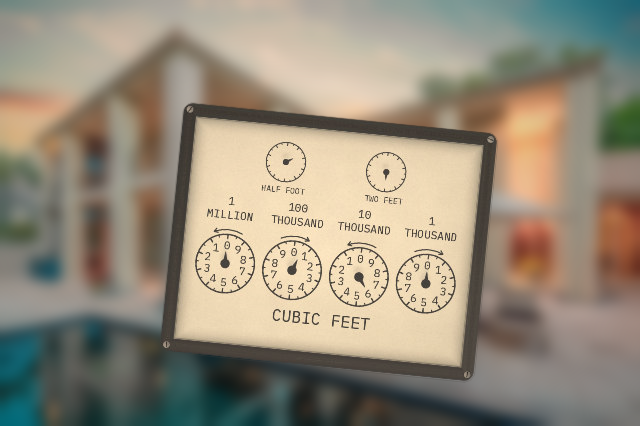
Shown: 6000 ft³
